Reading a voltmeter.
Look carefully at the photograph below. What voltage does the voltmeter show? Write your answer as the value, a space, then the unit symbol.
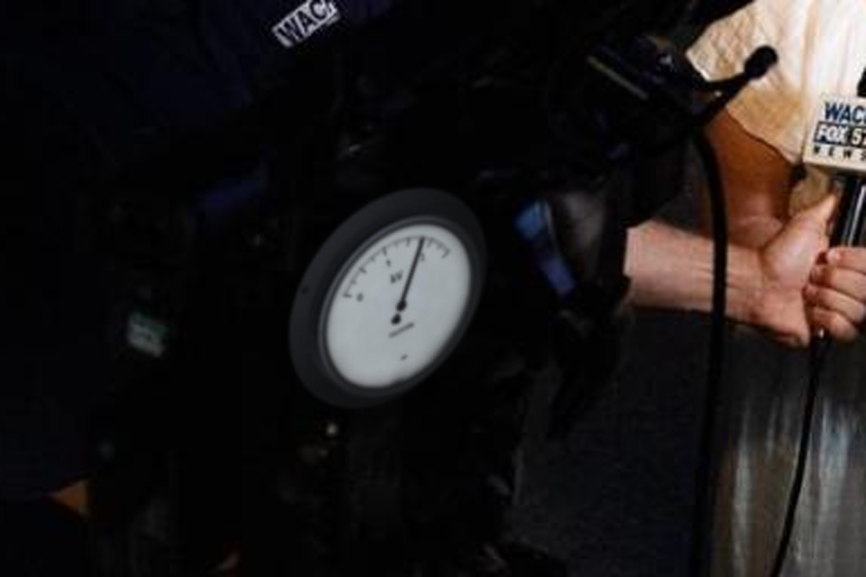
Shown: 1.75 kV
